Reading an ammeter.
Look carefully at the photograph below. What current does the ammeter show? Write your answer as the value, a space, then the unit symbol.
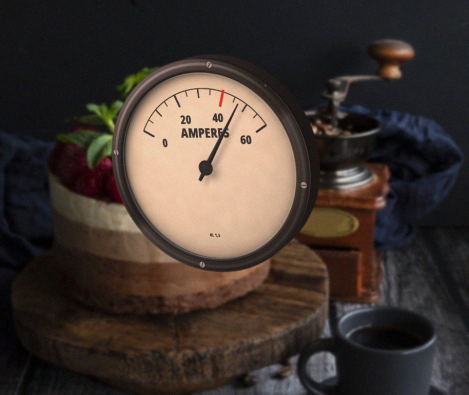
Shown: 47.5 A
